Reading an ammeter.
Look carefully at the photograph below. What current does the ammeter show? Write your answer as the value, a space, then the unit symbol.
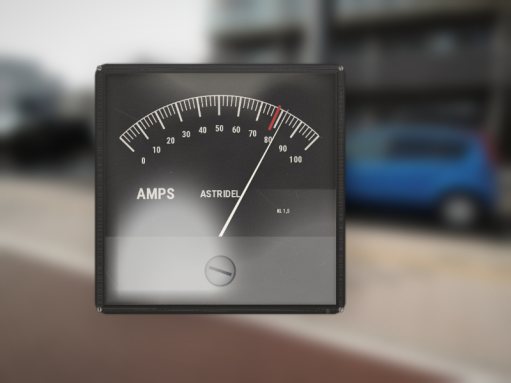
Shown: 82 A
